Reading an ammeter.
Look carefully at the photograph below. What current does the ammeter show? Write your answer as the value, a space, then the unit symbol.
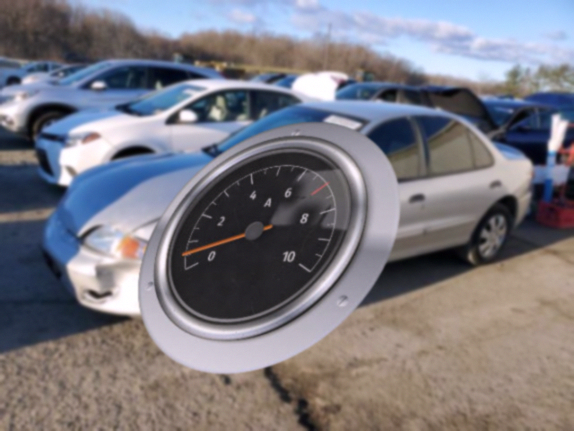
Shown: 0.5 A
